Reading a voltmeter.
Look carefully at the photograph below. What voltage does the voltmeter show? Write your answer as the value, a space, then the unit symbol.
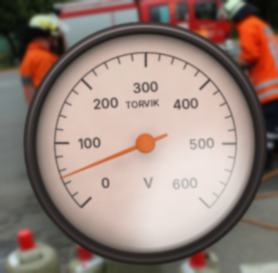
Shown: 50 V
